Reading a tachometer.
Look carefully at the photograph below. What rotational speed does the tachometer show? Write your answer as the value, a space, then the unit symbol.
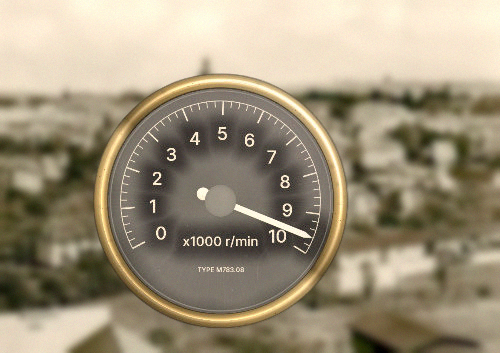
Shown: 9600 rpm
